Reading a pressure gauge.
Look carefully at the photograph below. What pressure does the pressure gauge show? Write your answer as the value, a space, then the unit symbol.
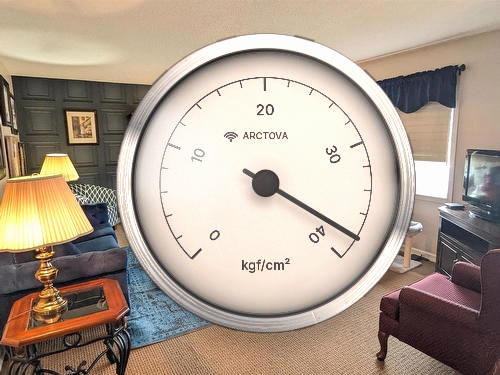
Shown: 38 kg/cm²
